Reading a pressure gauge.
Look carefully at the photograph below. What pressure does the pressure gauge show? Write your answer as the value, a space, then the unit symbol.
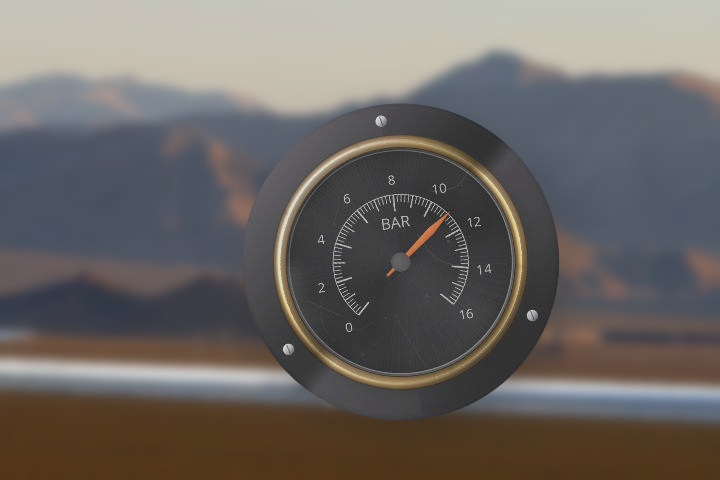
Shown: 11 bar
